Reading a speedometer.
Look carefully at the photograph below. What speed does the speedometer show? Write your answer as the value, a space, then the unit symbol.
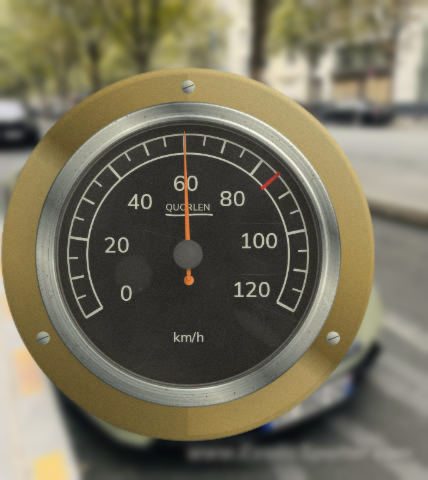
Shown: 60 km/h
